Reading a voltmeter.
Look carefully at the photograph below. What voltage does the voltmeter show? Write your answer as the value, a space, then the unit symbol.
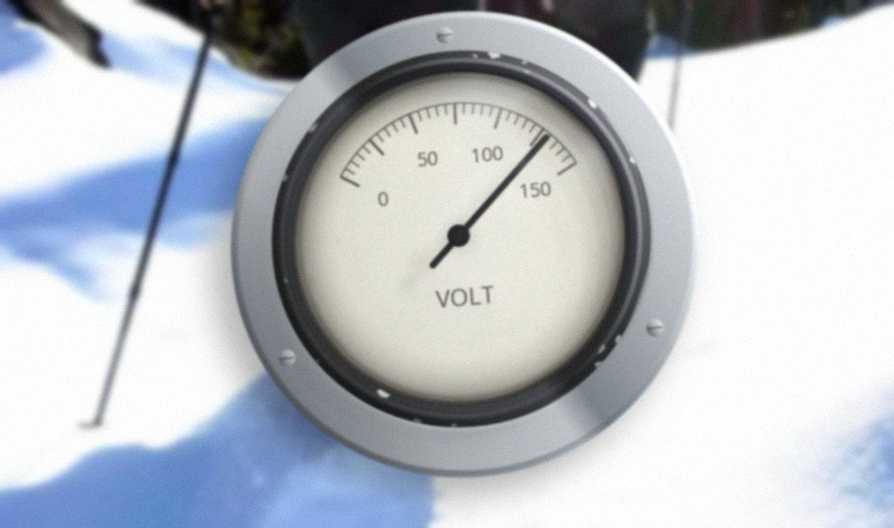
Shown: 130 V
